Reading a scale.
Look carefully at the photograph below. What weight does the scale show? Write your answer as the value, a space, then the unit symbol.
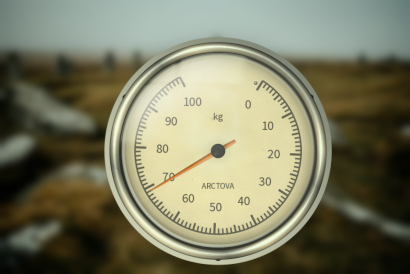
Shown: 69 kg
